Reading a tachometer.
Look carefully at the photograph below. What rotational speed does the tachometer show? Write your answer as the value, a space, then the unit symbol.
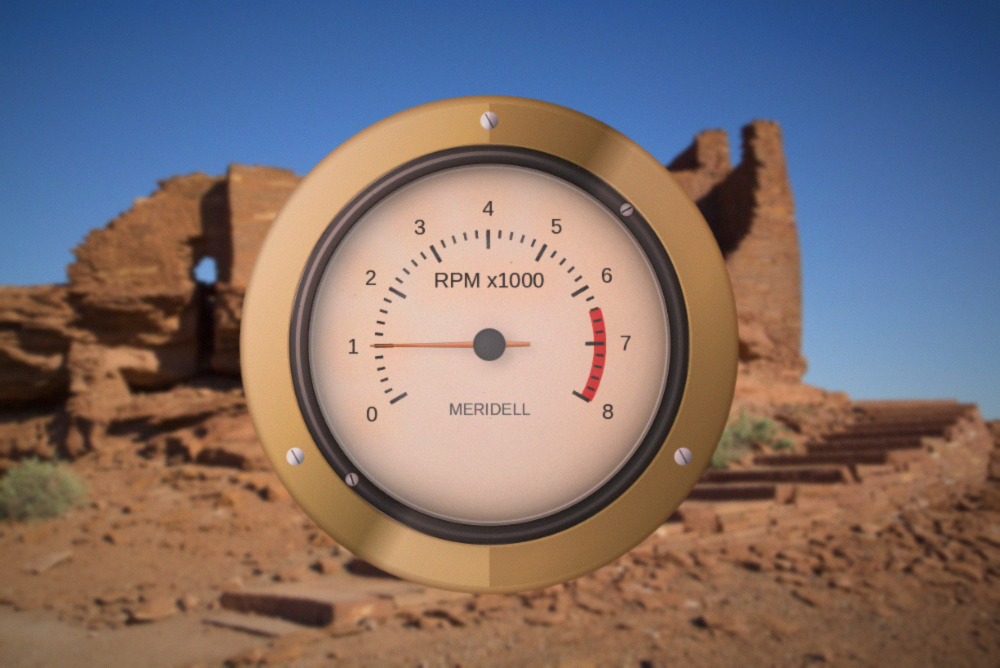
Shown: 1000 rpm
